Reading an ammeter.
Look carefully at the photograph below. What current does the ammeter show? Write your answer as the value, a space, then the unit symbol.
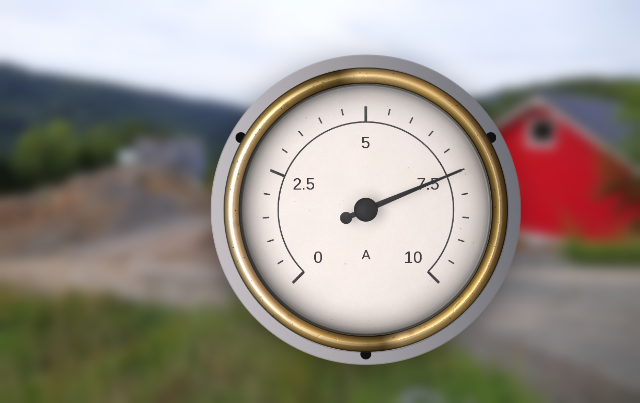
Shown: 7.5 A
